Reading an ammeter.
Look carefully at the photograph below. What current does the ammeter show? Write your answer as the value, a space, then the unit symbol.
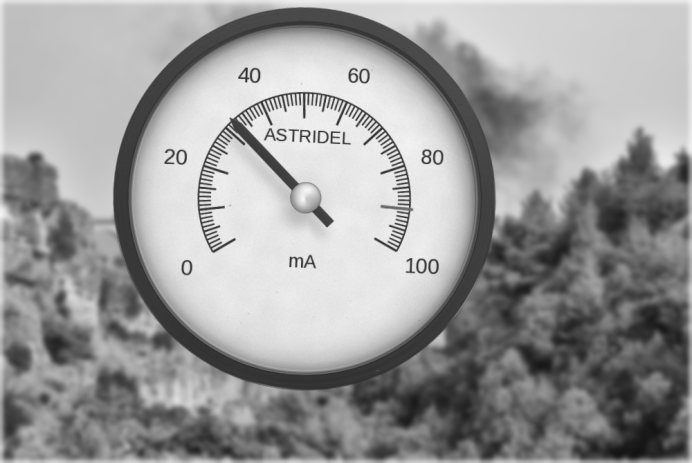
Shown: 32 mA
